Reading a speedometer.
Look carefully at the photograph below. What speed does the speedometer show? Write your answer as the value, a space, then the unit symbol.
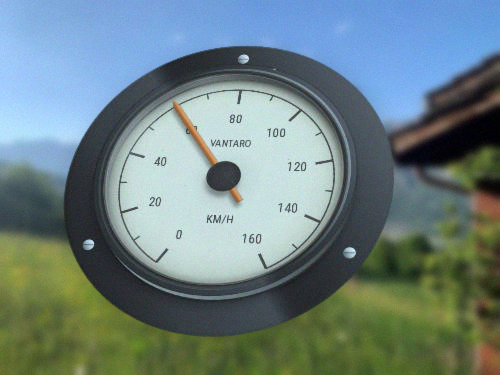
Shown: 60 km/h
